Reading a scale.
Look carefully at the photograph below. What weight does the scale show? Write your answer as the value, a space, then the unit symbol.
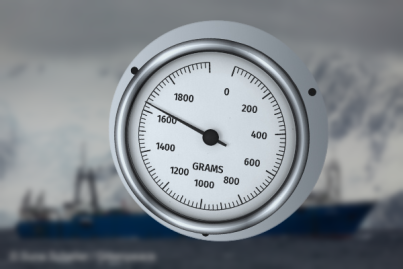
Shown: 1640 g
